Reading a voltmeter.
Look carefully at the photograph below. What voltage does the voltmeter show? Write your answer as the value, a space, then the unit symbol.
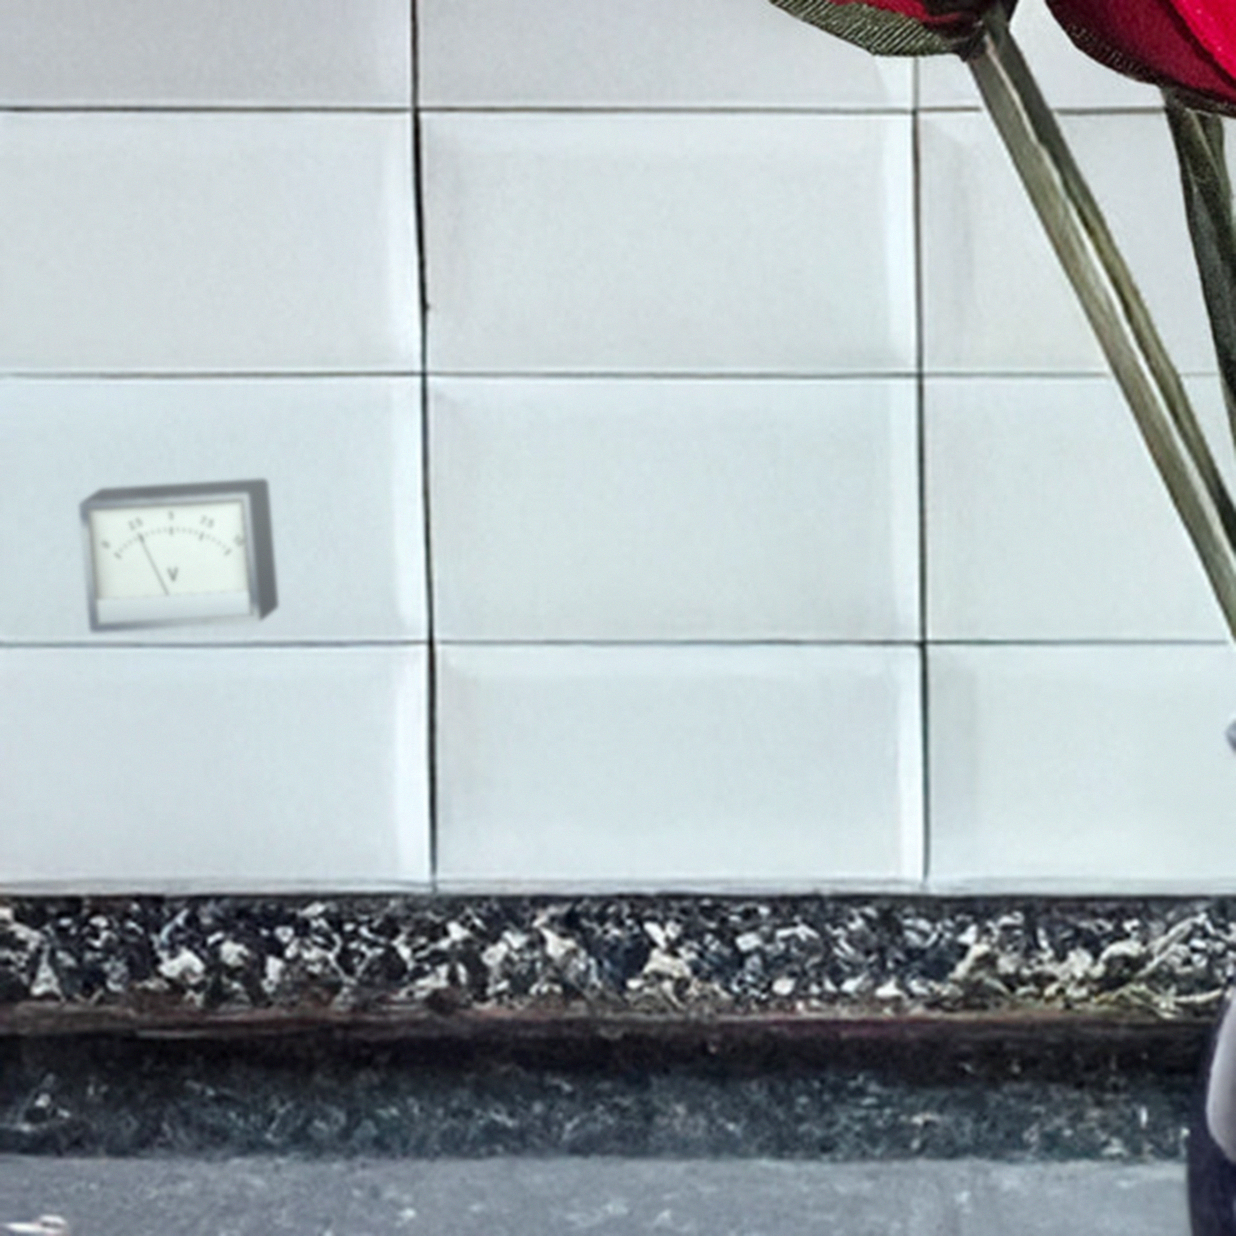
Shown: 2.5 V
